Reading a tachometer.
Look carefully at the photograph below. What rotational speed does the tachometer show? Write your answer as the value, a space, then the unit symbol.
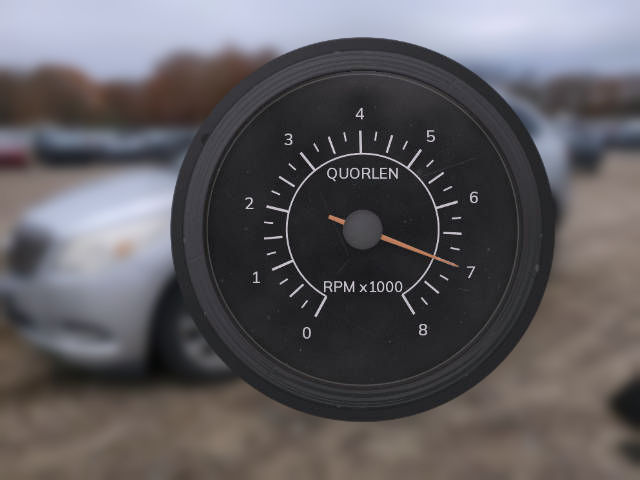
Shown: 7000 rpm
